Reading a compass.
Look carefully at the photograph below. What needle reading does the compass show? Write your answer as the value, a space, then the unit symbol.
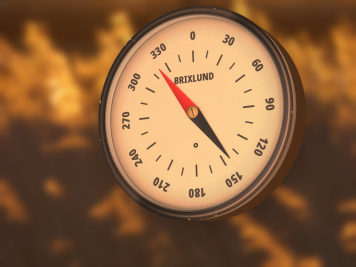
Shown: 322.5 °
